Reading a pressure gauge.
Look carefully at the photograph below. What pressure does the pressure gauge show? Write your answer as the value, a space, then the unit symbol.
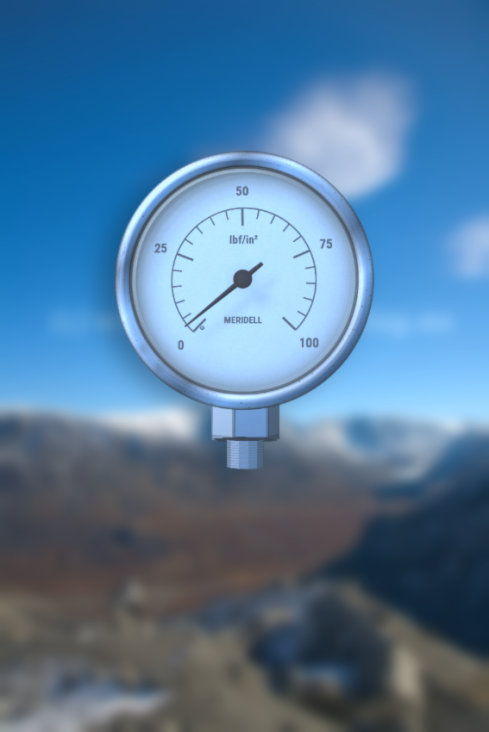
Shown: 2.5 psi
